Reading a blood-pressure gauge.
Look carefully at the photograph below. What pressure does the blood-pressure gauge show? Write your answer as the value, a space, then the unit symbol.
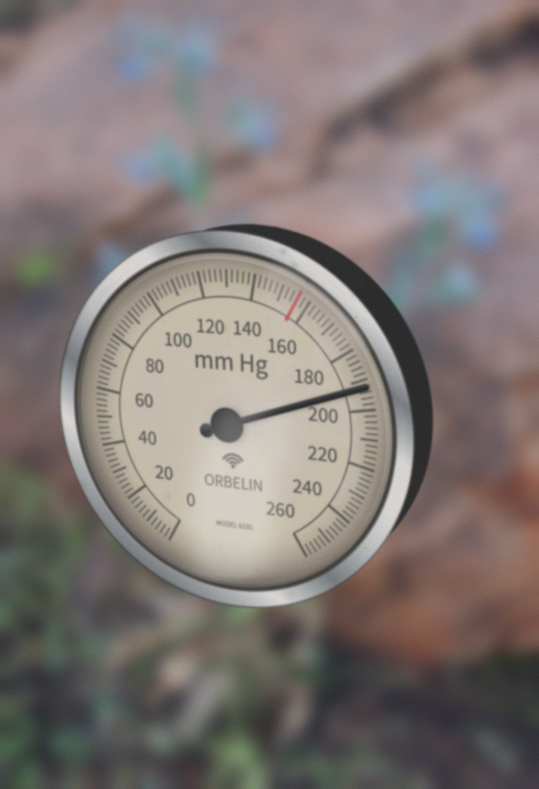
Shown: 192 mmHg
